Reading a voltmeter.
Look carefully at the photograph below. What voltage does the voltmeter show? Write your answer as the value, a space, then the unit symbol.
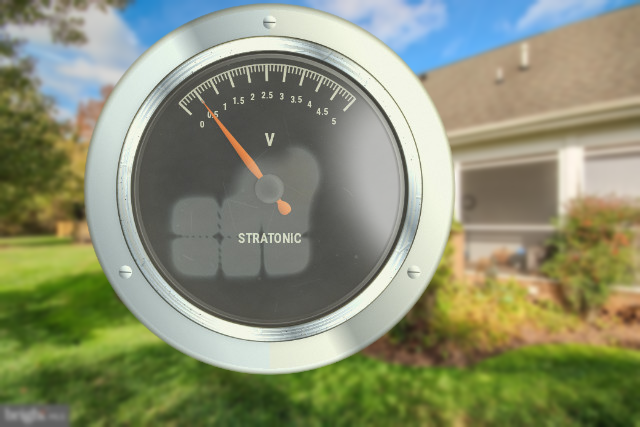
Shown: 0.5 V
